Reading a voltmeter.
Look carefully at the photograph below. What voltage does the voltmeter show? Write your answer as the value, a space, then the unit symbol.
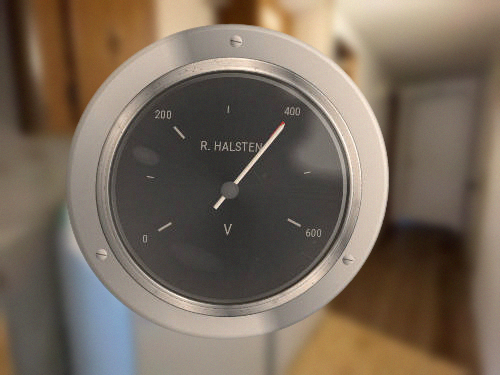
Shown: 400 V
